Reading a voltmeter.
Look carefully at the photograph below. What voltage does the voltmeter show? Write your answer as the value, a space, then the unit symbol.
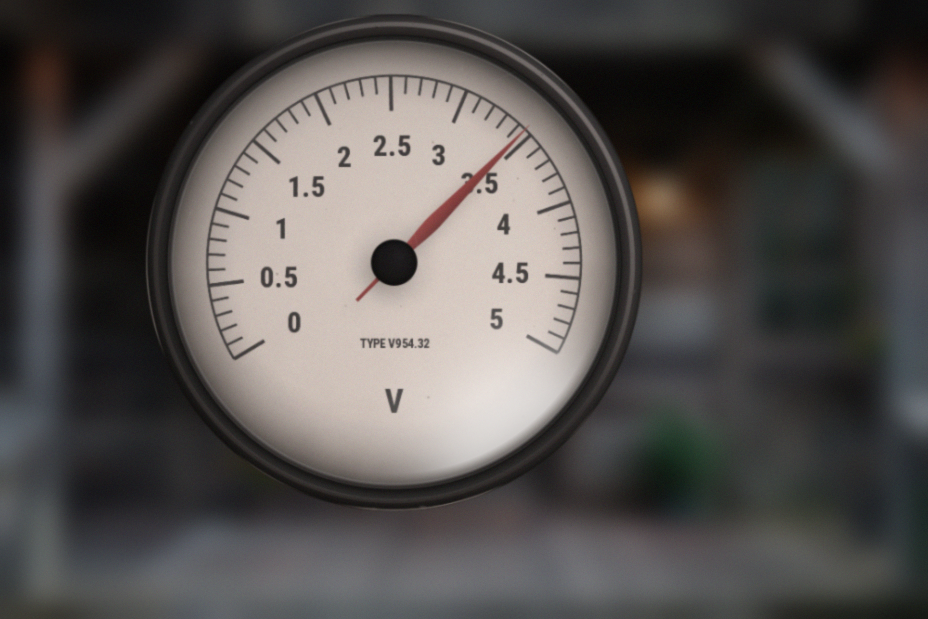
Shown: 3.45 V
